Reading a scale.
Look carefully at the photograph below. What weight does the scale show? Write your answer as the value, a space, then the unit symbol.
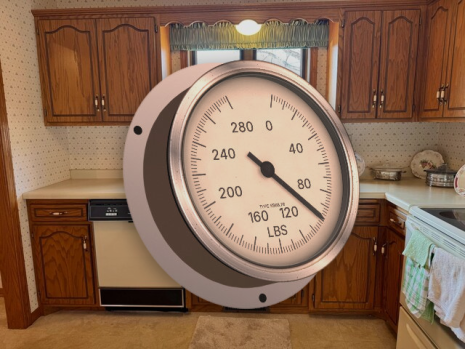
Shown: 100 lb
